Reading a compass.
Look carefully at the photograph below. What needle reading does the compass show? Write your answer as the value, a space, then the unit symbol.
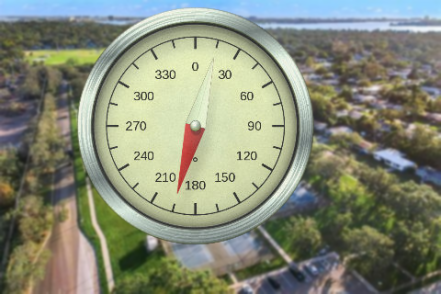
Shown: 195 °
